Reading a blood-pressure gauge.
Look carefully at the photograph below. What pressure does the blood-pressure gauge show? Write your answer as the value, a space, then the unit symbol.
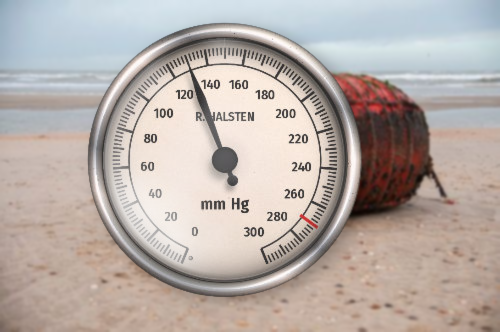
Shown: 130 mmHg
